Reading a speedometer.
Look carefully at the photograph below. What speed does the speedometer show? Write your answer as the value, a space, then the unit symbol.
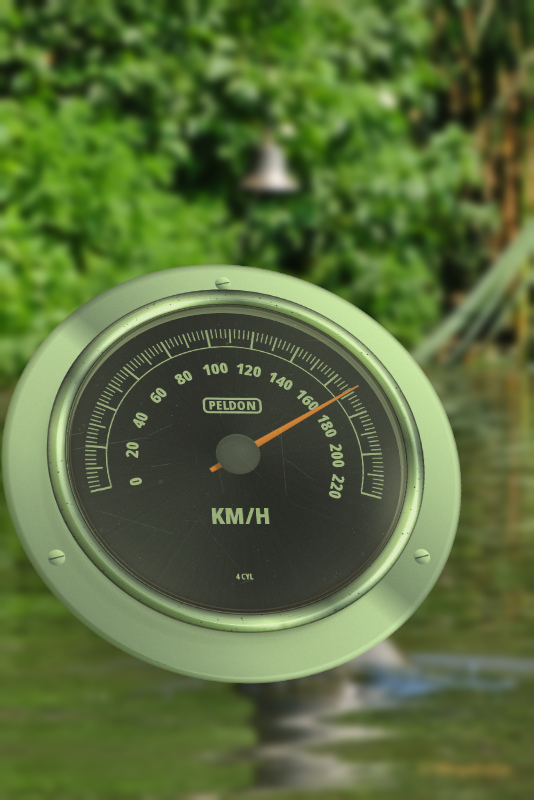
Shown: 170 km/h
